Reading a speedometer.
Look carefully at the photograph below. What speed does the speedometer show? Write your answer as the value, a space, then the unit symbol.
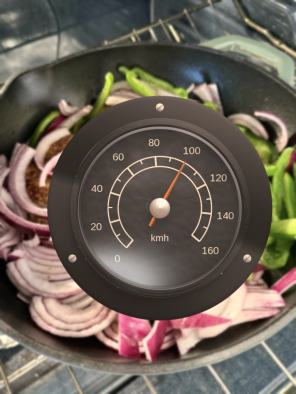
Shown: 100 km/h
